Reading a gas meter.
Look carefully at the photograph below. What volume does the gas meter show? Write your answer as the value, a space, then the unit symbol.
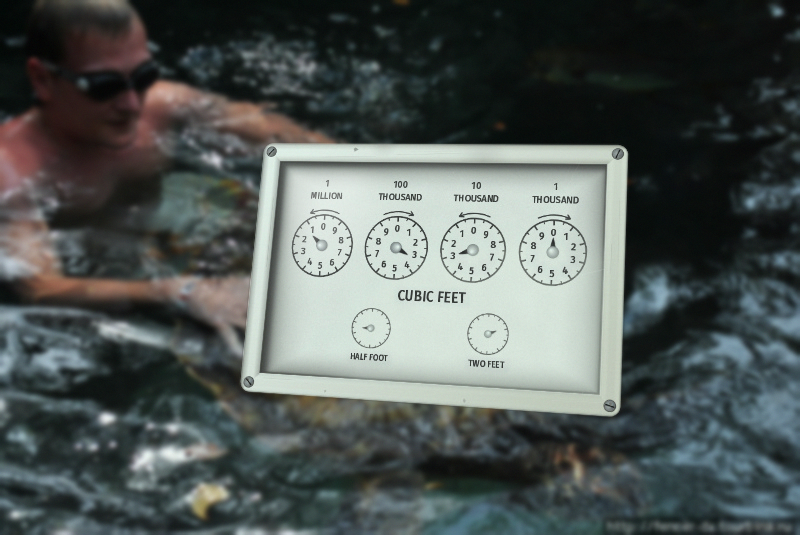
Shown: 133000 ft³
